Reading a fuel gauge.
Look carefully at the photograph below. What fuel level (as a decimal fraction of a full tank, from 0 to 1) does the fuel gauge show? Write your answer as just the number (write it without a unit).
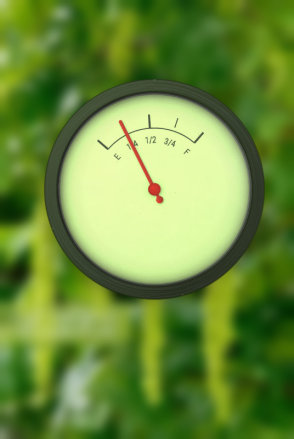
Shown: 0.25
